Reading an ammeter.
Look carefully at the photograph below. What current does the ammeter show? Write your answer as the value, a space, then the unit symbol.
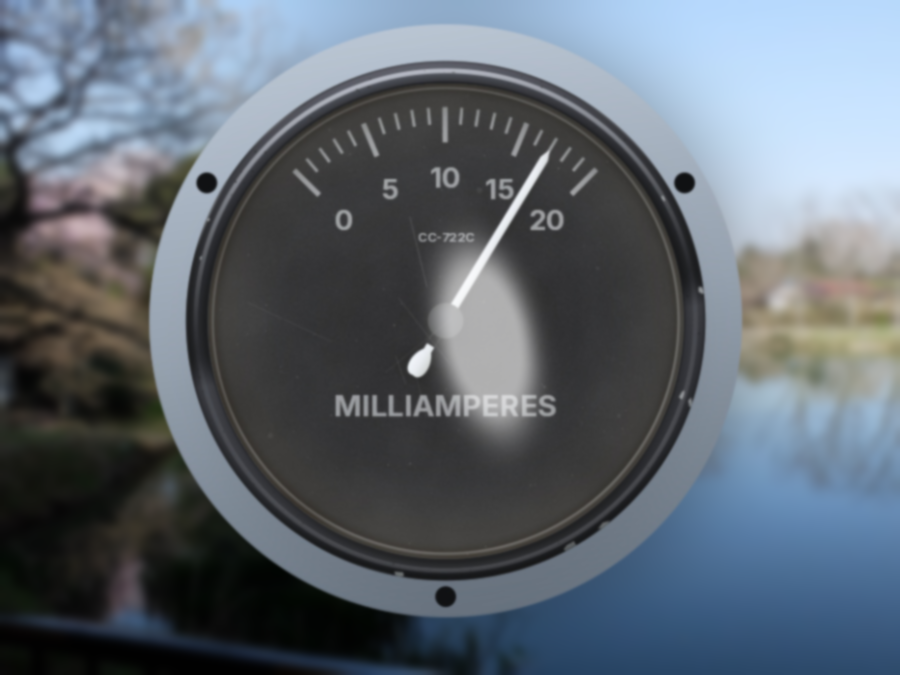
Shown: 17 mA
